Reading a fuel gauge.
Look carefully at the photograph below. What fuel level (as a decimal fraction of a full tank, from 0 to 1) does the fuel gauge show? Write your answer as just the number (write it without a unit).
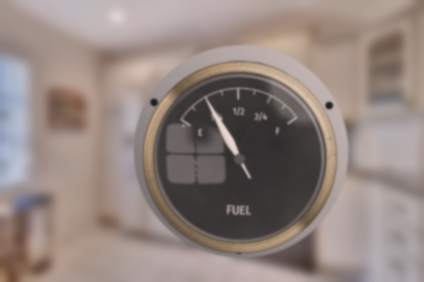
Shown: 0.25
